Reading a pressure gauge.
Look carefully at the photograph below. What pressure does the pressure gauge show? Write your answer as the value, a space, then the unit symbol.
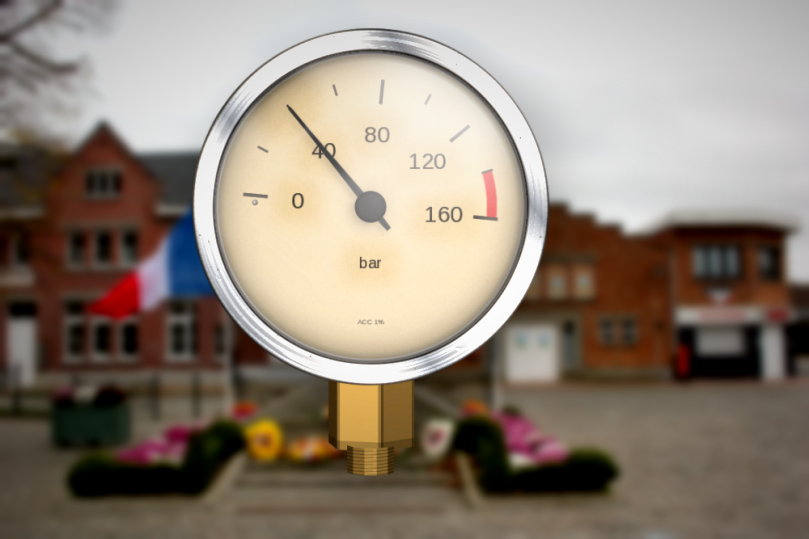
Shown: 40 bar
